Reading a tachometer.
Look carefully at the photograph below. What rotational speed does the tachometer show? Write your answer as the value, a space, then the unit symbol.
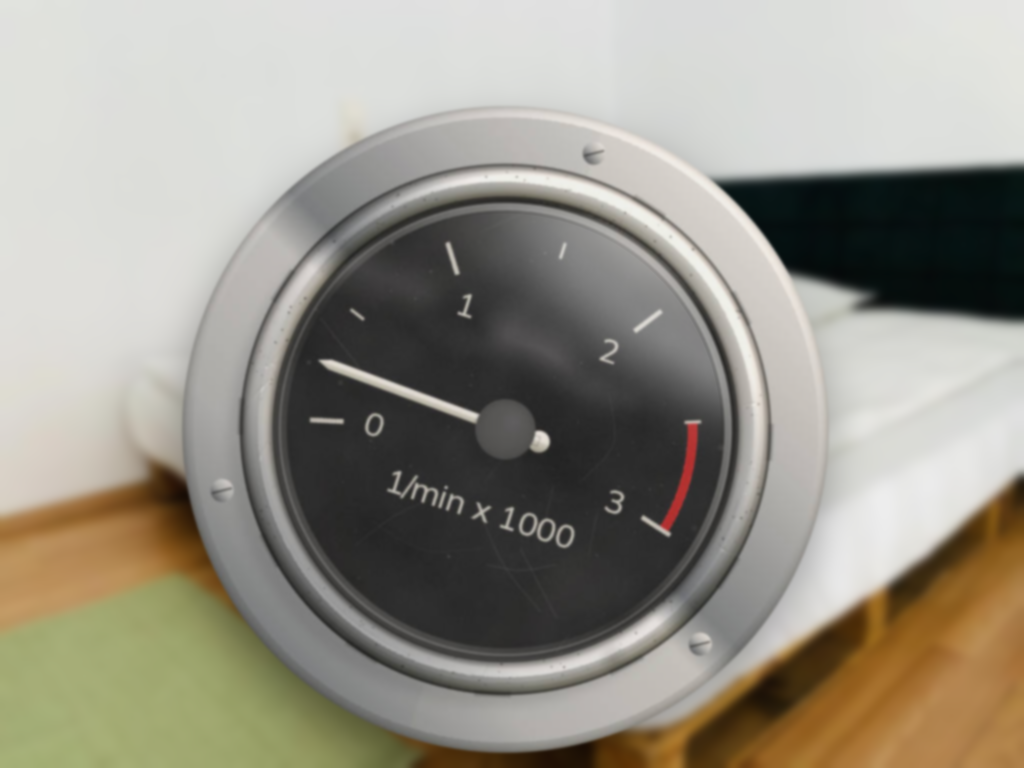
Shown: 250 rpm
